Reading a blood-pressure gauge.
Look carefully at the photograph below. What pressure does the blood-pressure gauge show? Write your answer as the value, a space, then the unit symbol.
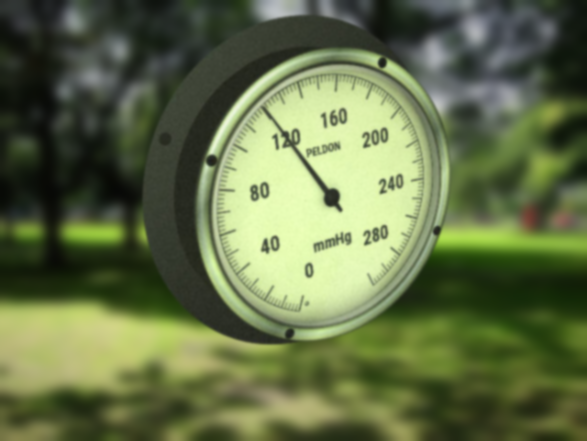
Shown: 120 mmHg
